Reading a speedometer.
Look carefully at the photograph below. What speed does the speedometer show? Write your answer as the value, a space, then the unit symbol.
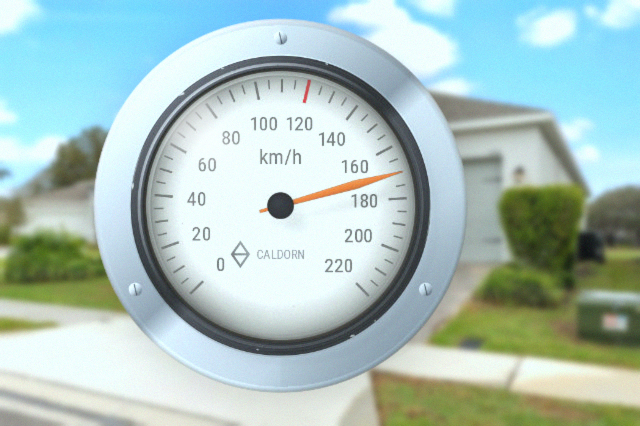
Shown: 170 km/h
